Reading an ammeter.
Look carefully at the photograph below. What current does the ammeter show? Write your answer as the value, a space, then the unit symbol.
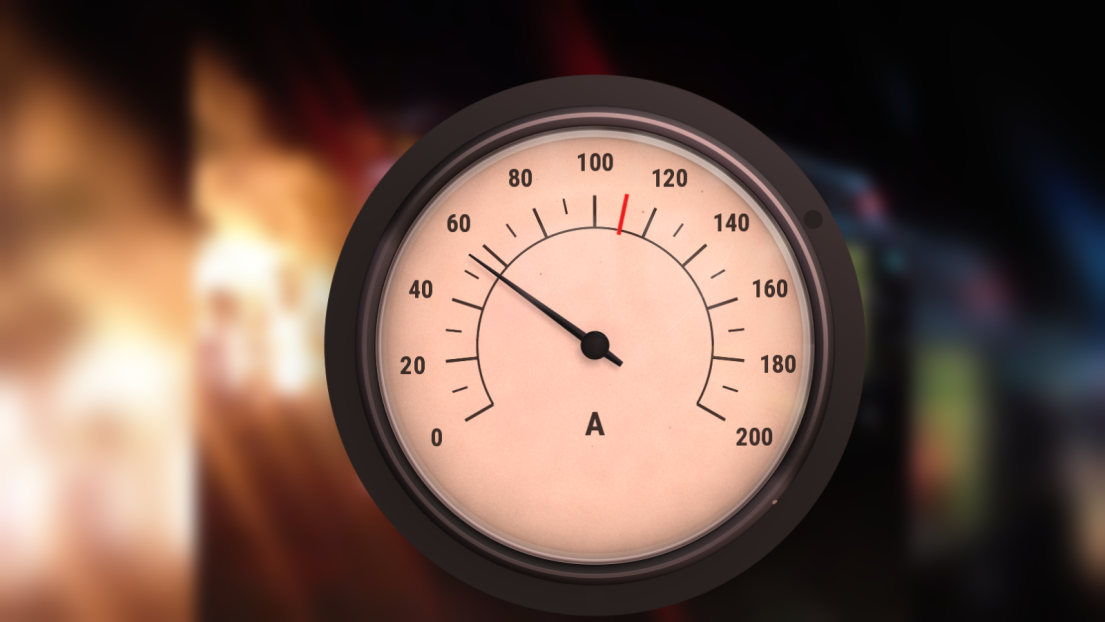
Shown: 55 A
